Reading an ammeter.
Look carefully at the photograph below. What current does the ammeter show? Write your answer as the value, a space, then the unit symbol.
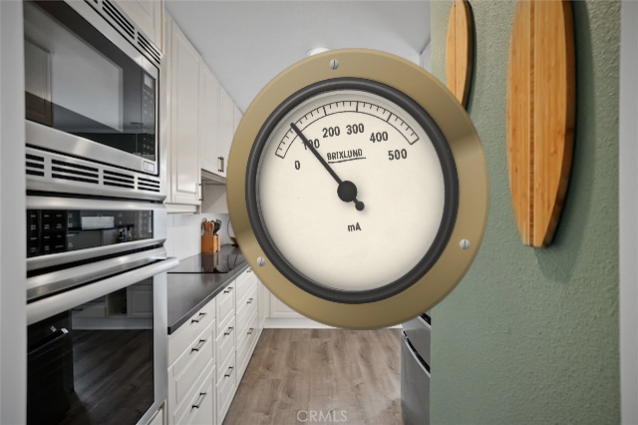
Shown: 100 mA
